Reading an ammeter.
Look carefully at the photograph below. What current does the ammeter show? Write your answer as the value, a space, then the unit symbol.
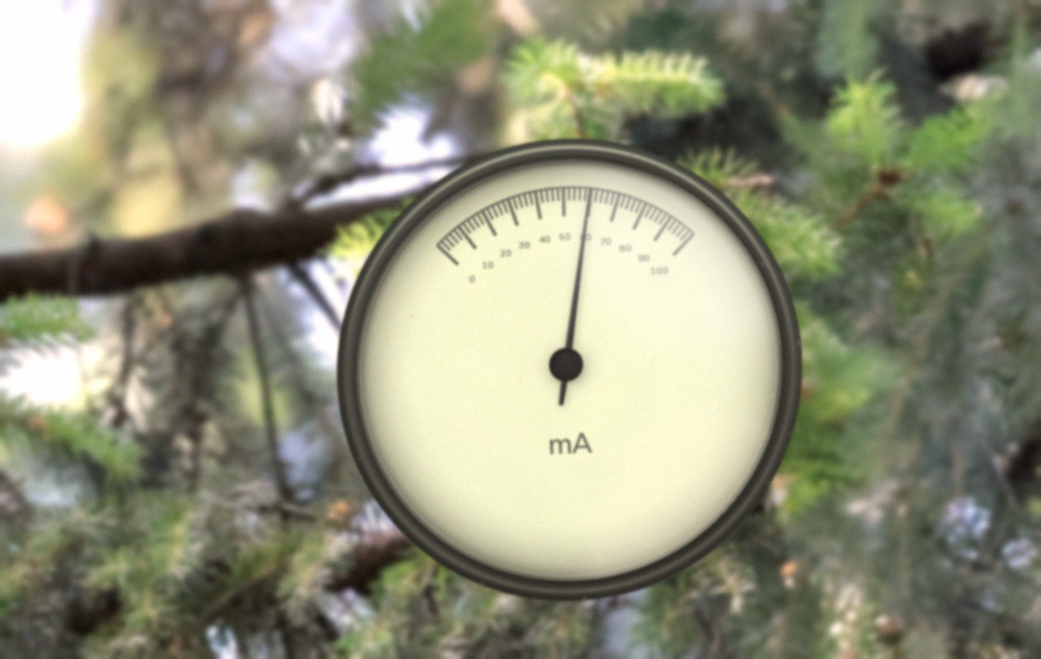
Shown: 60 mA
